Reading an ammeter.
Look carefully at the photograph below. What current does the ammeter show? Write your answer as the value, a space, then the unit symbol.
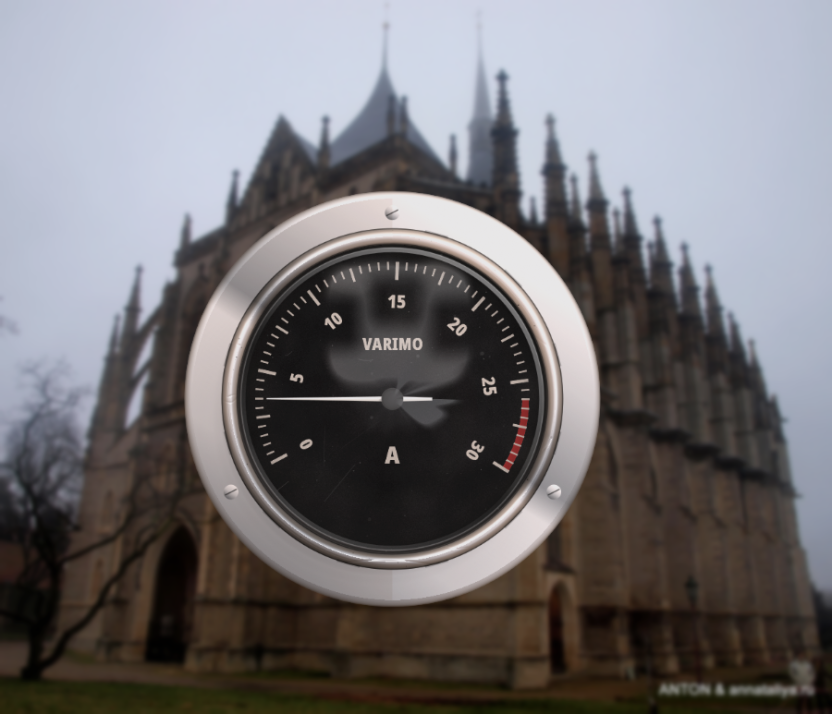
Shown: 3.5 A
